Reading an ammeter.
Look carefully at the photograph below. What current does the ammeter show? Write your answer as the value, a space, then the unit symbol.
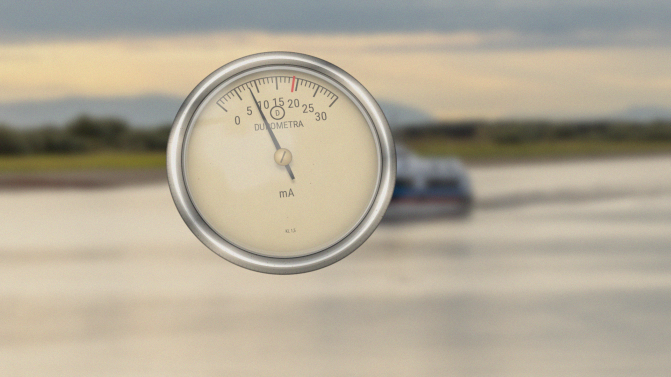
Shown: 8 mA
